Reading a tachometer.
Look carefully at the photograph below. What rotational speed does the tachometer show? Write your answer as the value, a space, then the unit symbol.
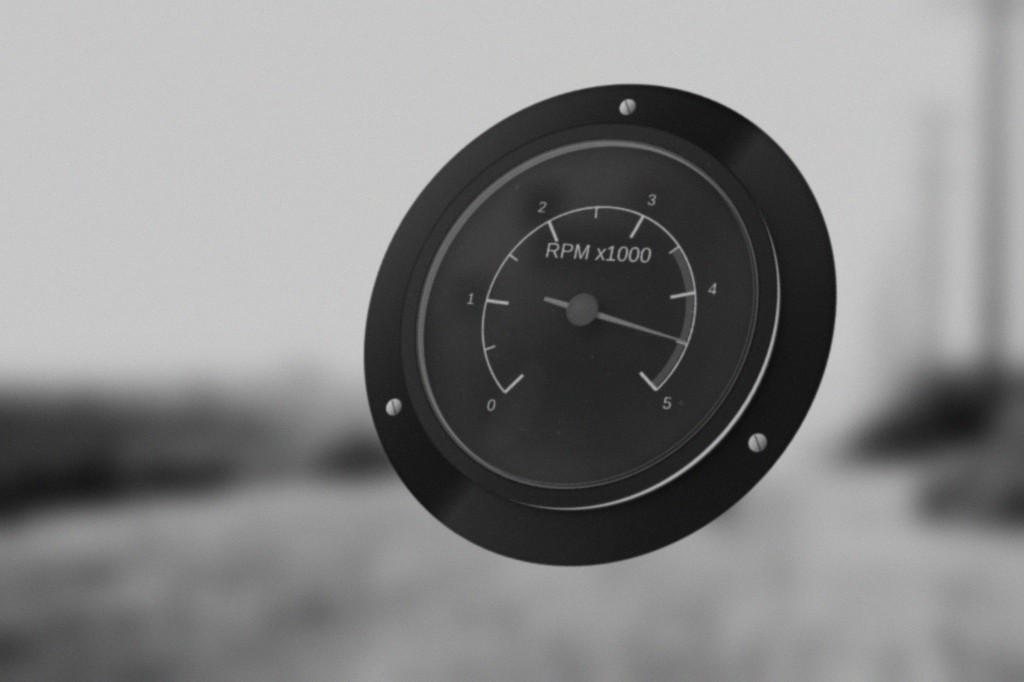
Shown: 4500 rpm
